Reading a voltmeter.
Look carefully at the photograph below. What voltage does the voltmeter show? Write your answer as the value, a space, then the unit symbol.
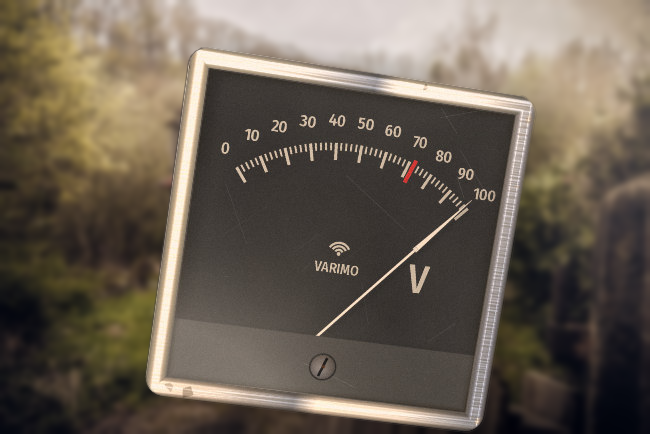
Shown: 98 V
